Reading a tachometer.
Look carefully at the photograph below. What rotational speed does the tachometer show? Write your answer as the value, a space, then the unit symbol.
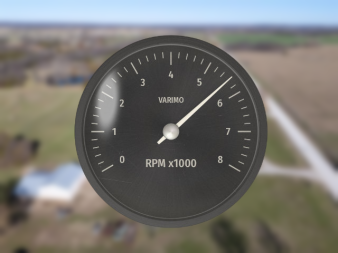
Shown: 5600 rpm
